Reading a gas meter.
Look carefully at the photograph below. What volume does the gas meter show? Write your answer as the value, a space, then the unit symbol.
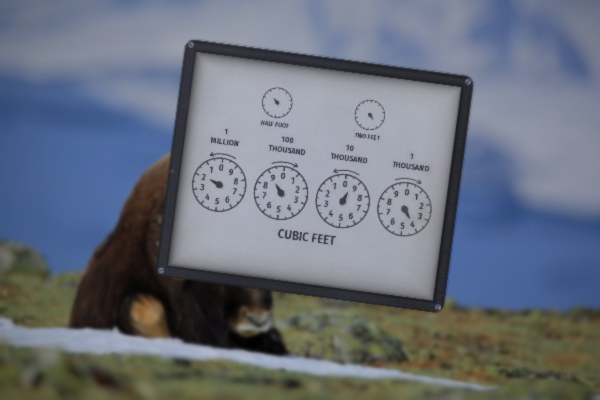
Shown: 189400 ft³
